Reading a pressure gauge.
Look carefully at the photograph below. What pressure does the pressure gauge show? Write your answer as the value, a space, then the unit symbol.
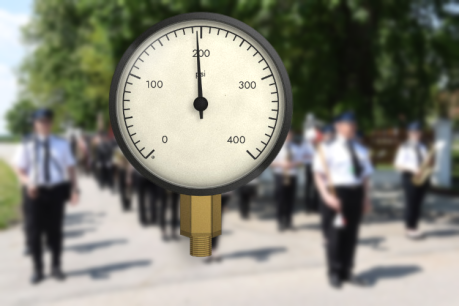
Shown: 195 psi
